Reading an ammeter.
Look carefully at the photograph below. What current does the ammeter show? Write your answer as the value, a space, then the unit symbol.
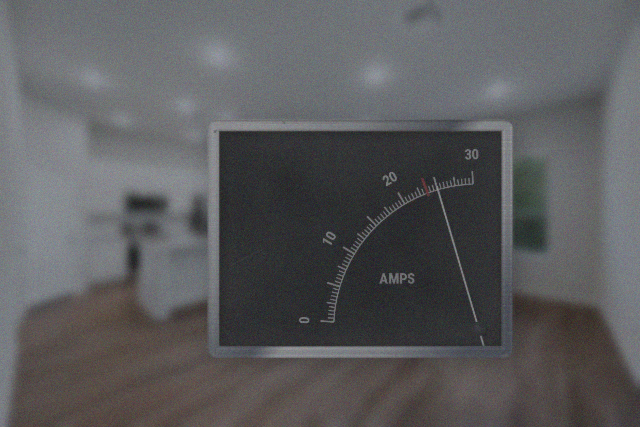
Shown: 25 A
